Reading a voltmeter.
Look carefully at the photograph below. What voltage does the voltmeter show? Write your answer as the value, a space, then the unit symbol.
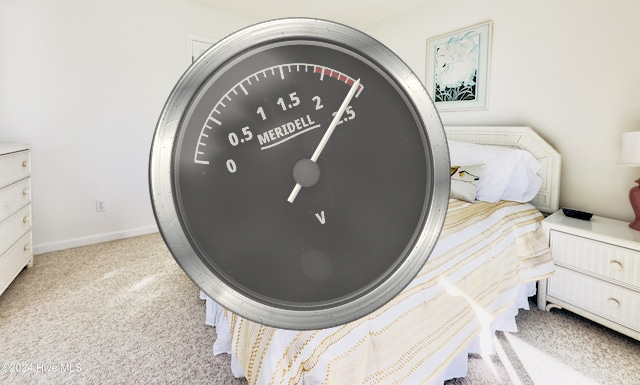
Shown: 2.4 V
